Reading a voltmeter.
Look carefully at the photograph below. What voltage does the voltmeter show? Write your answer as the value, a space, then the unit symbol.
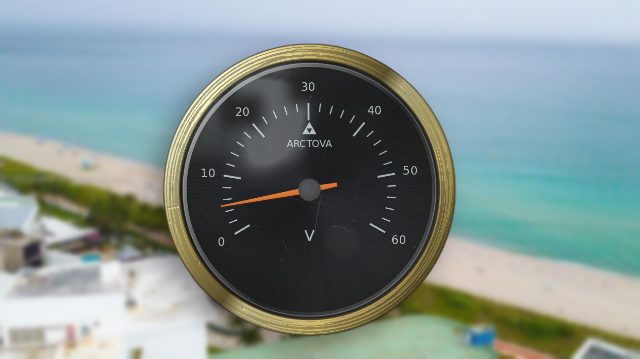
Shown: 5 V
